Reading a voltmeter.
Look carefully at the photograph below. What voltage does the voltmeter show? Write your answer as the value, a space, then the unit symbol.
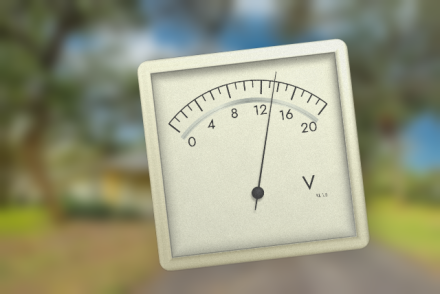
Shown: 13.5 V
